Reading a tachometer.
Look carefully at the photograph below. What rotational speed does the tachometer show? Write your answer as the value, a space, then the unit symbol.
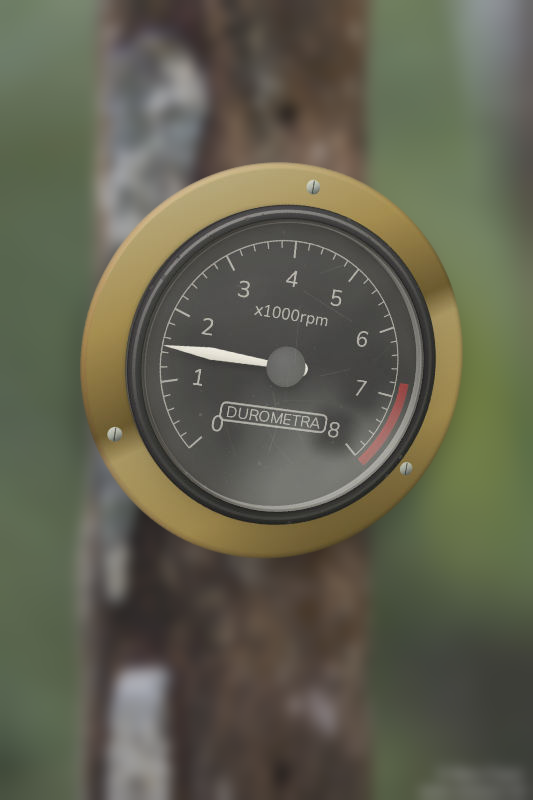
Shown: 1500 rpm
